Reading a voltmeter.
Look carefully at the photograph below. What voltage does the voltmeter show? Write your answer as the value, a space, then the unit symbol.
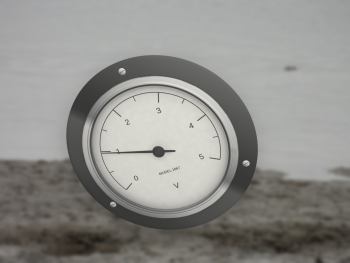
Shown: 1 V
